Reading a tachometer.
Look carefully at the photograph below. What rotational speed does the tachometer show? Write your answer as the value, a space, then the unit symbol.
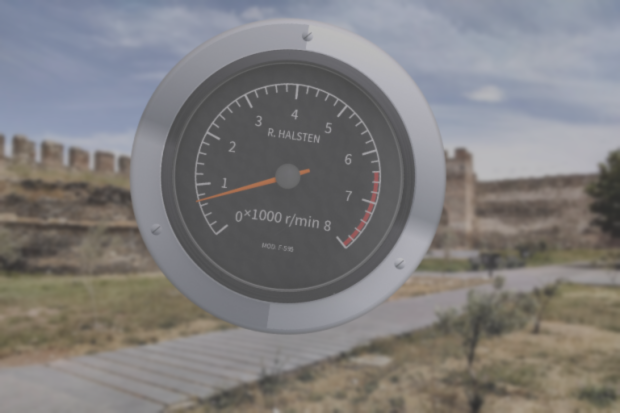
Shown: 700 rpm
